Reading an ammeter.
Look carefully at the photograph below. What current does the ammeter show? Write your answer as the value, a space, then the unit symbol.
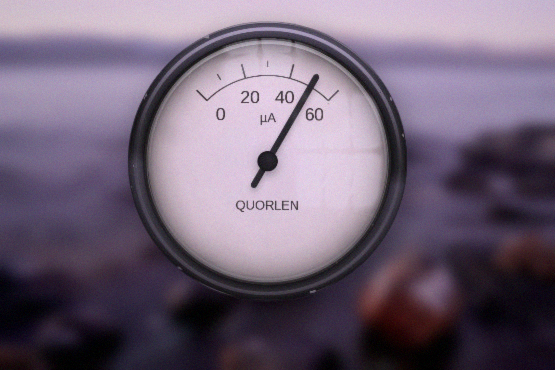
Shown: 50 µA
